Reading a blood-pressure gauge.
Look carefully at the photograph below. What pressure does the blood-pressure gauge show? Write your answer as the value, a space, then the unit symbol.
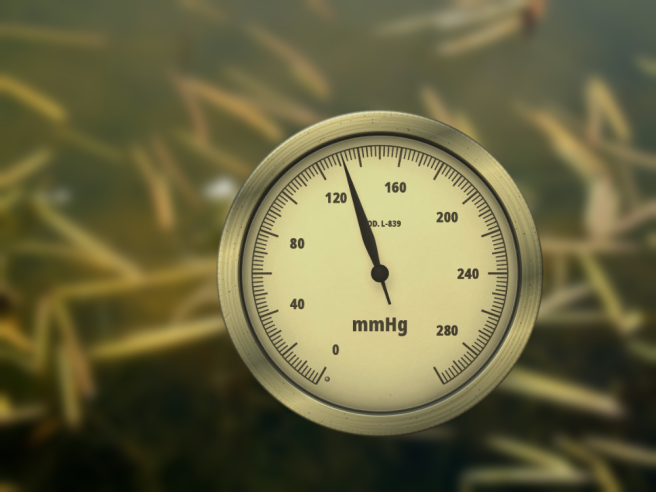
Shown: 132 mmHg
